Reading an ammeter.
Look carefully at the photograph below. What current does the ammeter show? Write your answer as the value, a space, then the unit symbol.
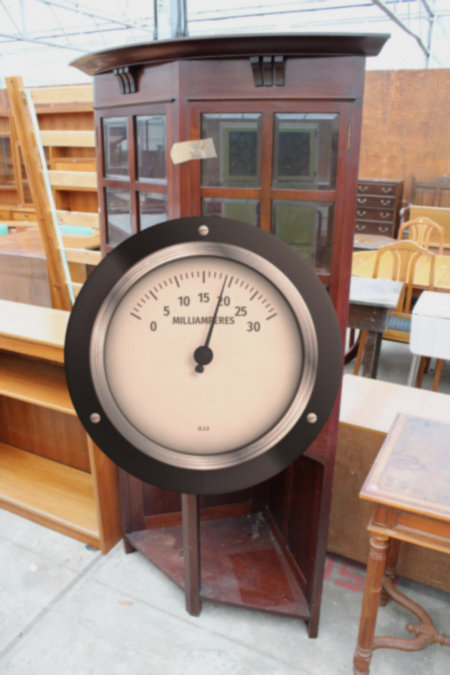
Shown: 19 mA
